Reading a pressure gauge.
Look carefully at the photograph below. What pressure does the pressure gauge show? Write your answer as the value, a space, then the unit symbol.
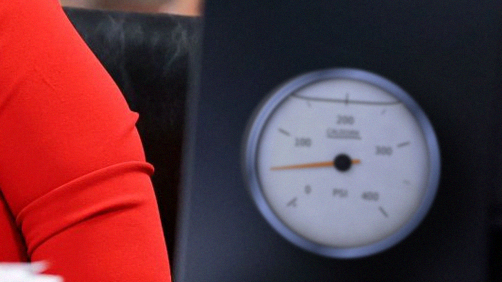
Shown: 50 psi
